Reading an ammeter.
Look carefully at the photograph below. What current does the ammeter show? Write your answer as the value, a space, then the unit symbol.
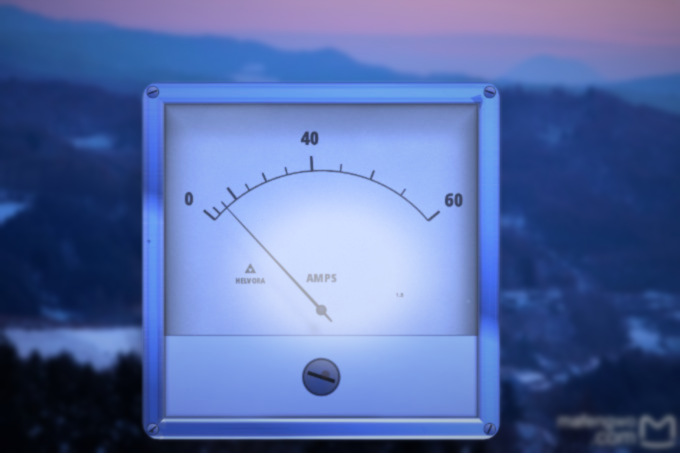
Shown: 15 A
